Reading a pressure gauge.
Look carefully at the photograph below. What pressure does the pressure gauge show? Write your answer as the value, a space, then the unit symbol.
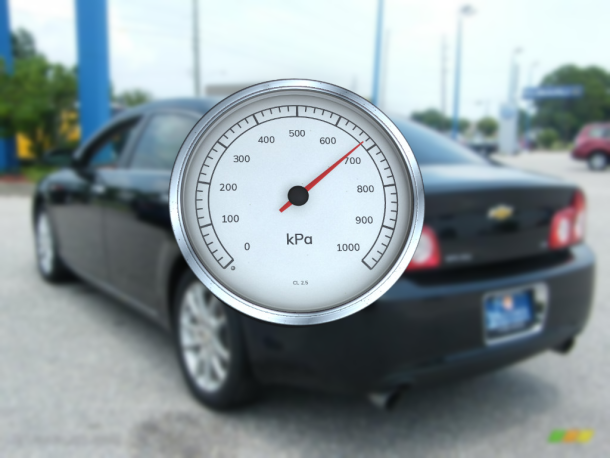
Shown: 680 kPa
